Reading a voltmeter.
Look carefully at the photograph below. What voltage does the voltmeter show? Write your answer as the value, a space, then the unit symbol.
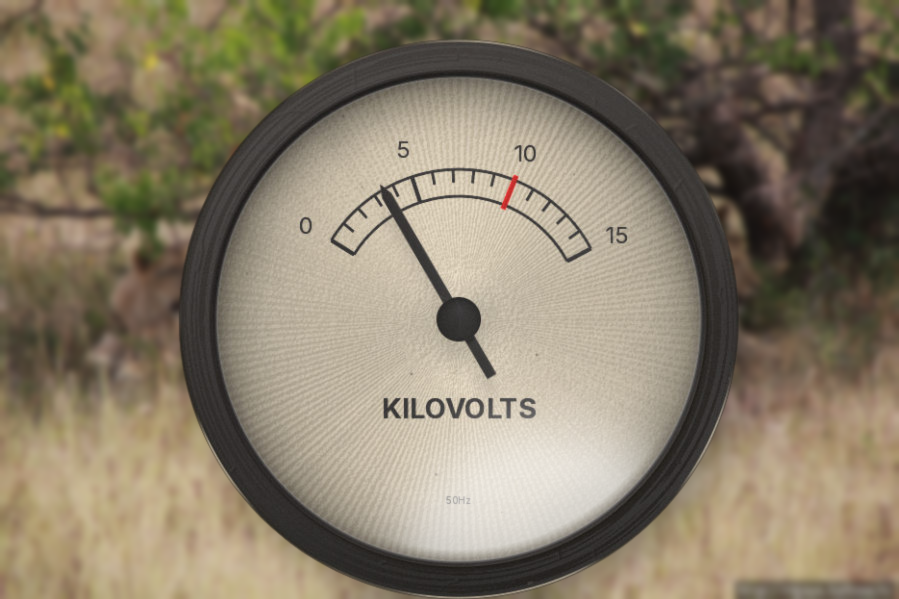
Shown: 3.5 kV
